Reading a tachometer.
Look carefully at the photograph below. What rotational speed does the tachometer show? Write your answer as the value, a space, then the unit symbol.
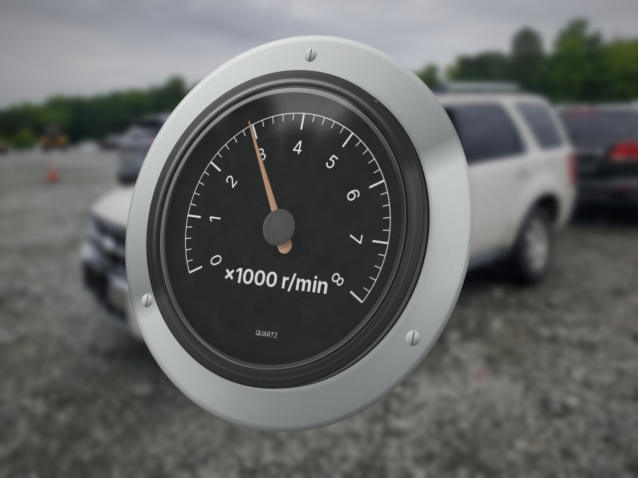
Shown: 3000 rpm
